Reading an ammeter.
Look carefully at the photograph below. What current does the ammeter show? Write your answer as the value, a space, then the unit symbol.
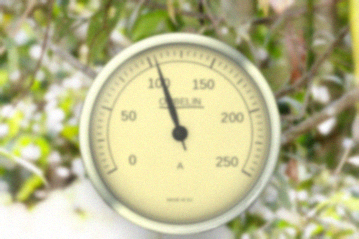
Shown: 105 A
